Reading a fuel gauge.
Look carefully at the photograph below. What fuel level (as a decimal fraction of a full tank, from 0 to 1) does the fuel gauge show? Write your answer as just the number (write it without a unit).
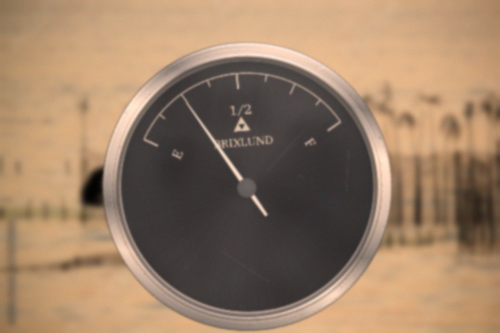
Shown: 0.25
